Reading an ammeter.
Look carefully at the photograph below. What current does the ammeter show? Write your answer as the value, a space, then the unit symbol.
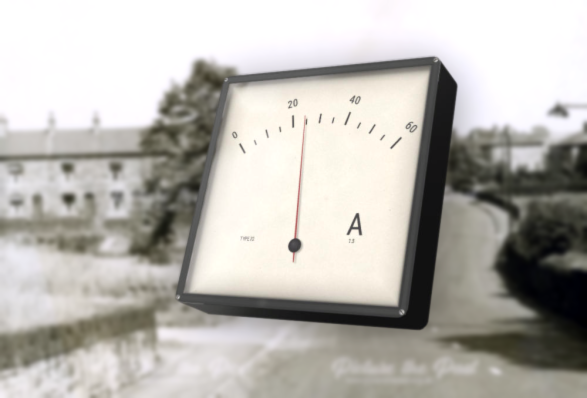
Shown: 25 A
